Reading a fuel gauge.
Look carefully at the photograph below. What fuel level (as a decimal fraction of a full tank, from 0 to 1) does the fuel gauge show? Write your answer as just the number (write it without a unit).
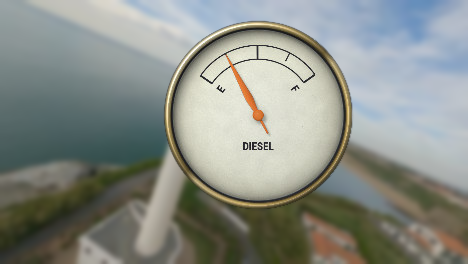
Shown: 0.25
